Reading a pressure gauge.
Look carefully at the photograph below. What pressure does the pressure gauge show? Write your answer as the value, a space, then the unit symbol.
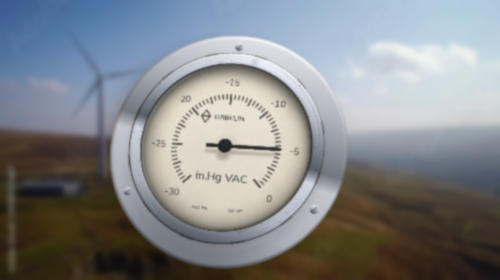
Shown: -5 inHg
